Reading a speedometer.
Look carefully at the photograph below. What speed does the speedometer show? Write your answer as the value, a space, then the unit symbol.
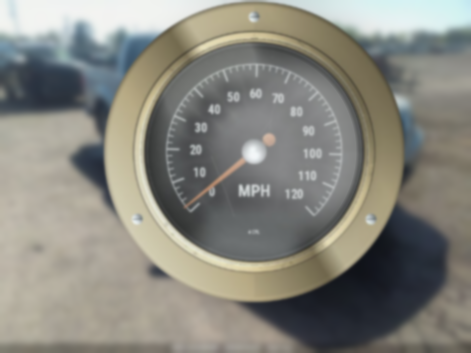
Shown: 2 mph
